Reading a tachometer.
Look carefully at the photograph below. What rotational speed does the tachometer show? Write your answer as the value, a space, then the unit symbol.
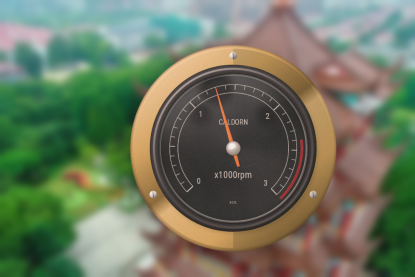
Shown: 1300 rpm
